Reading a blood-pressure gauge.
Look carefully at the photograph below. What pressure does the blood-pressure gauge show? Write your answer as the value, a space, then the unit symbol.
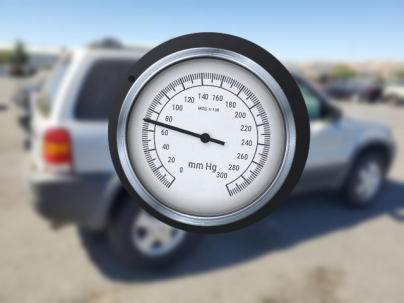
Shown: 70 mmHg
